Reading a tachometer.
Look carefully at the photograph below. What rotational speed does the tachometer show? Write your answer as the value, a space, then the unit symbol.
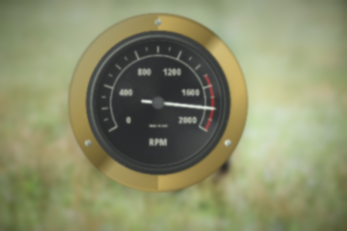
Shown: 1800 rpm
